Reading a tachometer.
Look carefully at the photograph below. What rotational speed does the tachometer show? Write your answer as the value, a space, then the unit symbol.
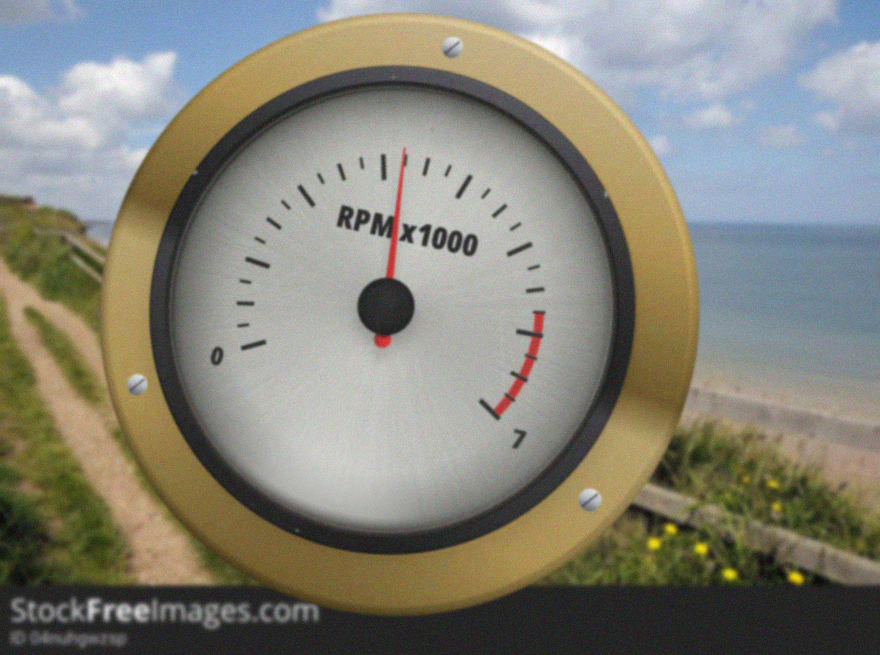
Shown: 3250 rpm
